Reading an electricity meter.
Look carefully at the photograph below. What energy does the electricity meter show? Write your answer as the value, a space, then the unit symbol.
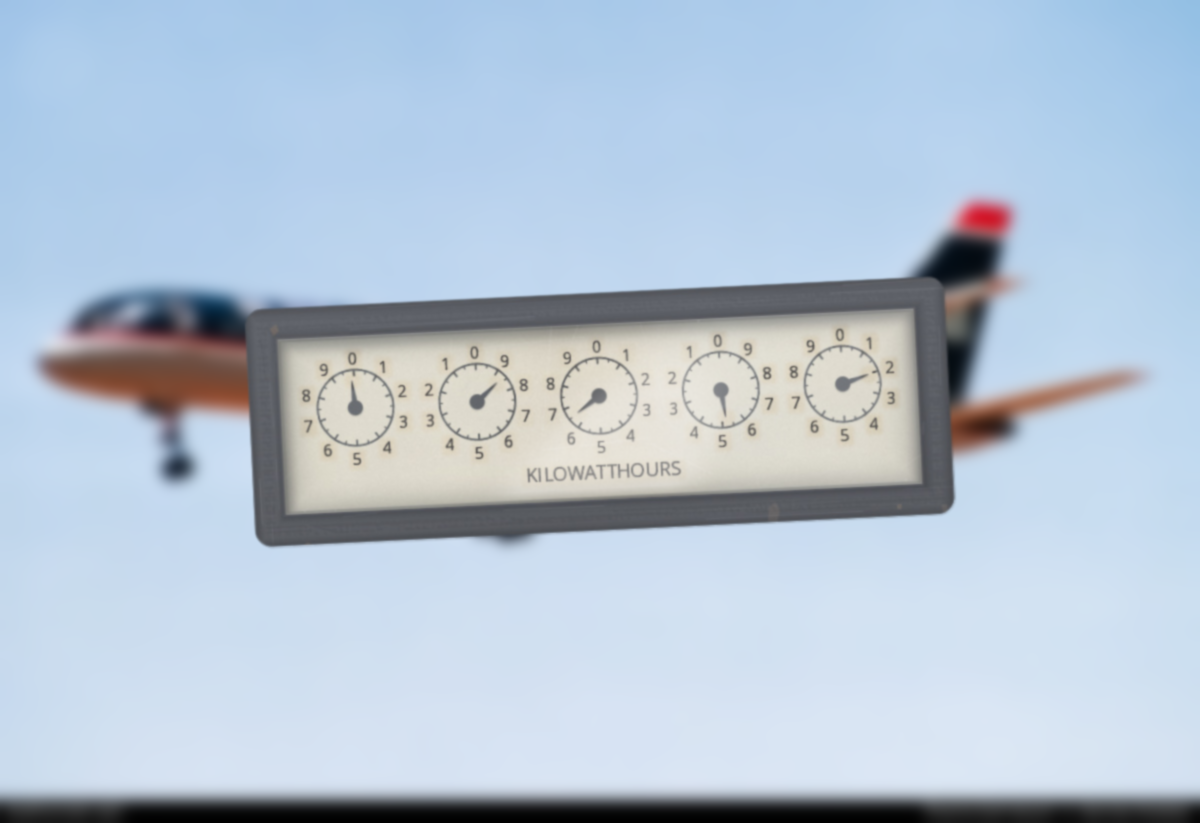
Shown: 98652 kWh
